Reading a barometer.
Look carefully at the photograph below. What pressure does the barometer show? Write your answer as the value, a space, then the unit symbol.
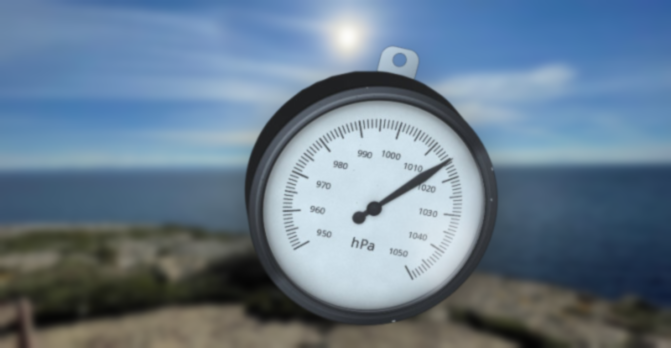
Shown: 1015 hPa
